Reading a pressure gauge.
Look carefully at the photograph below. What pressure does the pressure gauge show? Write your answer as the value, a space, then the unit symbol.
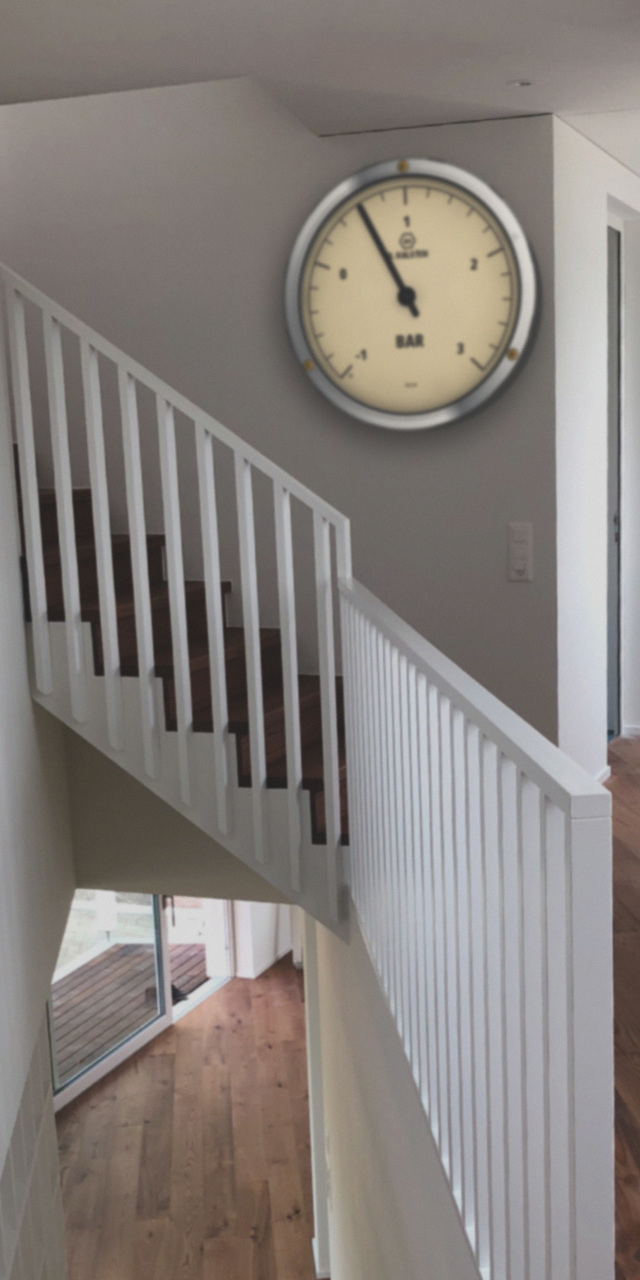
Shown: 0.6 bar
